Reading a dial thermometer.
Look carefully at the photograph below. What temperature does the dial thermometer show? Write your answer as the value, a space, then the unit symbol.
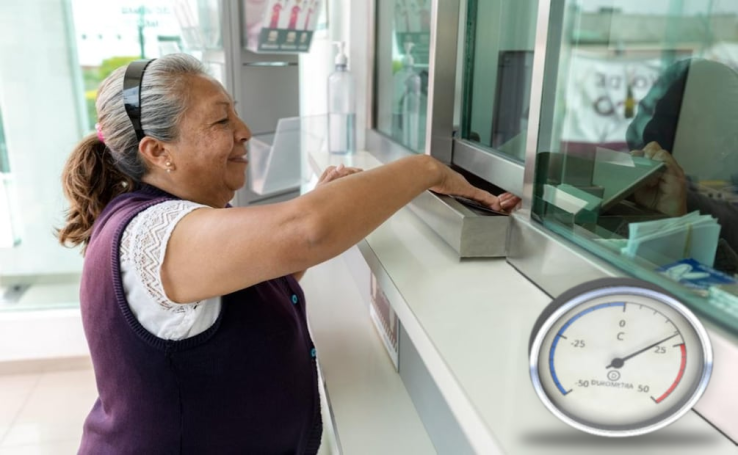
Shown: 20 °C
